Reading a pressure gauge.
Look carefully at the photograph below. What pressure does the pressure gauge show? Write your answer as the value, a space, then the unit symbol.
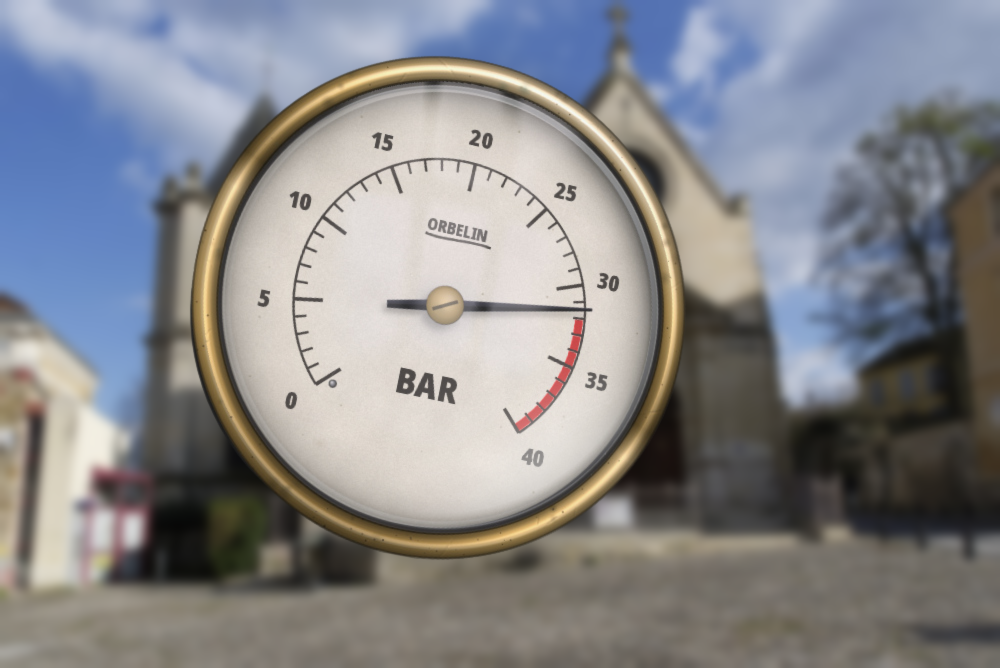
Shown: 31.5 bar
